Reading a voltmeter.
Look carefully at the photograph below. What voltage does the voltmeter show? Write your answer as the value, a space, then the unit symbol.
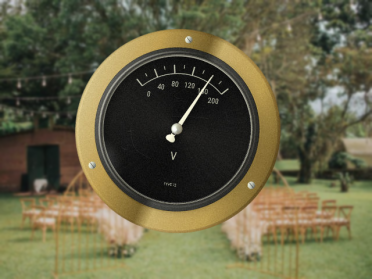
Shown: 160 V
